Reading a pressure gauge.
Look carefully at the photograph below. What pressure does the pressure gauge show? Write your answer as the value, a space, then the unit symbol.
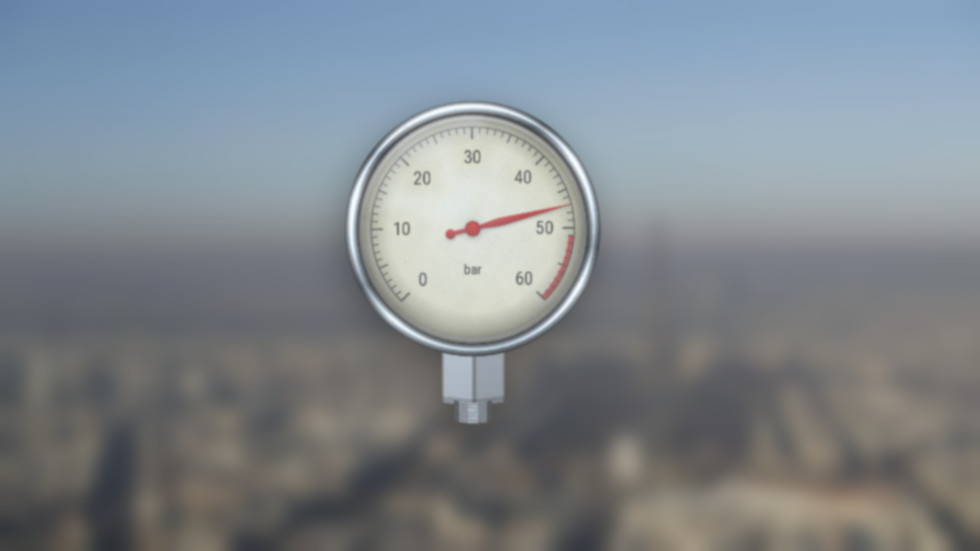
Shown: 47 bar
